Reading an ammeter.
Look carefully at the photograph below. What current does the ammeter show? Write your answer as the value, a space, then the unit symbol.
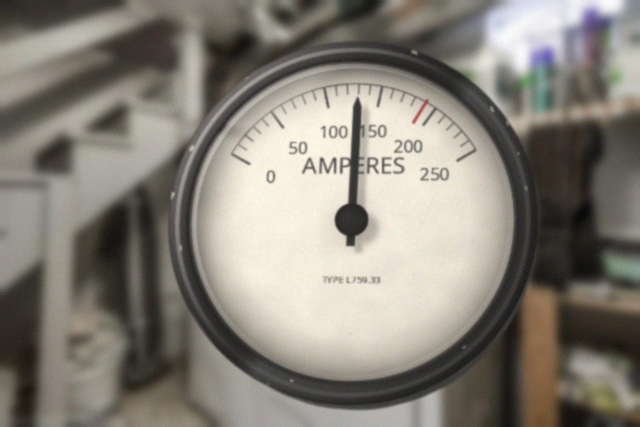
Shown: 130 A
